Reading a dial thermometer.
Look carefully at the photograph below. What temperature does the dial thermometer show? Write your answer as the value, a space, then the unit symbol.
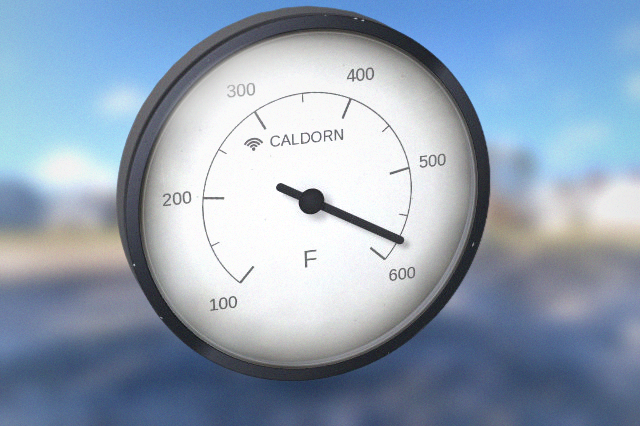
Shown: 575 °F
